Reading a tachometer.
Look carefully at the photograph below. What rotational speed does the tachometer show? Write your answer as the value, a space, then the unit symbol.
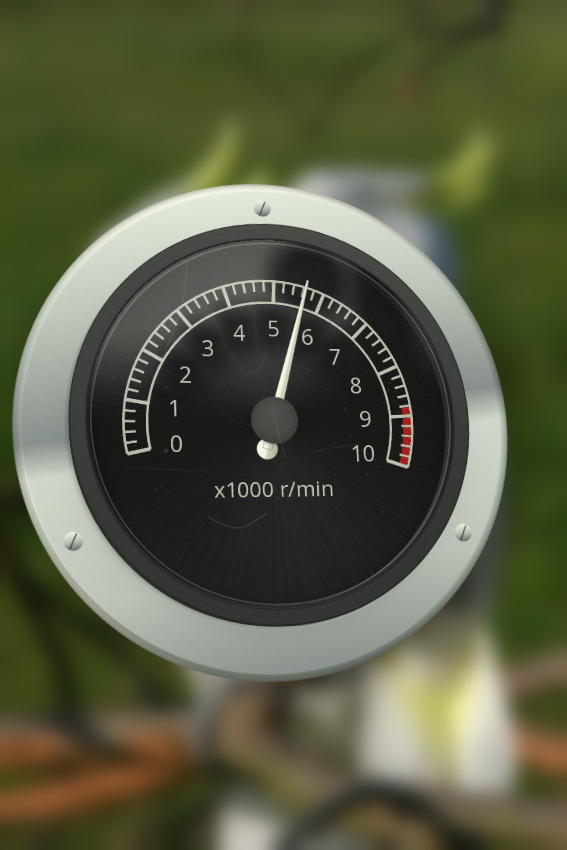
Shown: 5600 rpm
